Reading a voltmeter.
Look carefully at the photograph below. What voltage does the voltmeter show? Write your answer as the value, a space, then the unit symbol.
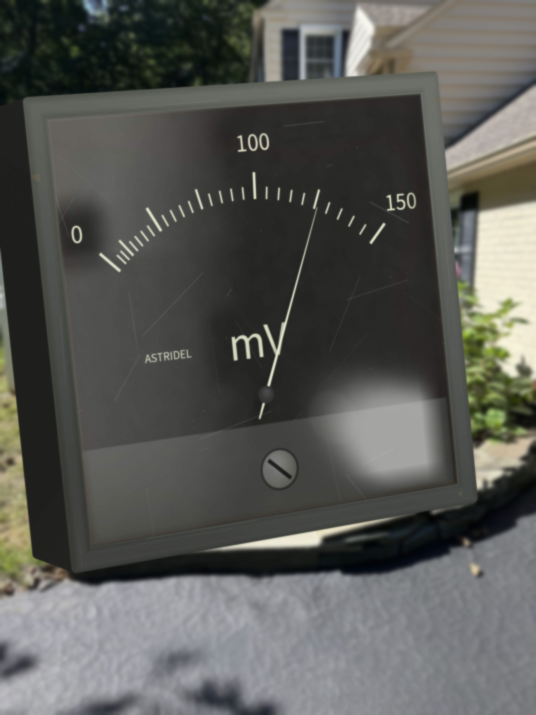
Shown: 125 mV
